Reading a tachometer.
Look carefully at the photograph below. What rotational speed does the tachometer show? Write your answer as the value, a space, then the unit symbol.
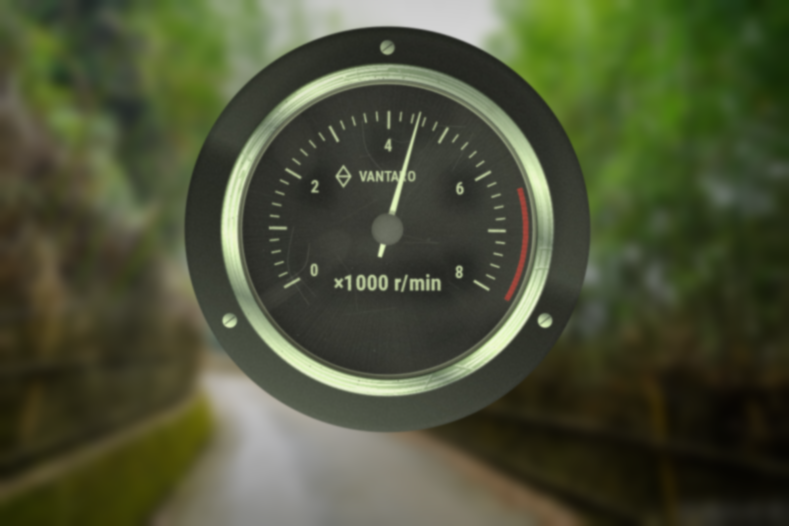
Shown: 4500 rpm
